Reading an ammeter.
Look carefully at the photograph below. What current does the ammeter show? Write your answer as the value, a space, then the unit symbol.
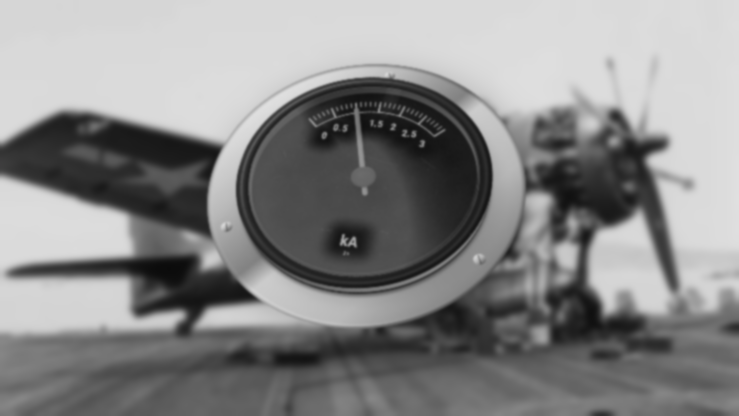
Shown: 1 kA
